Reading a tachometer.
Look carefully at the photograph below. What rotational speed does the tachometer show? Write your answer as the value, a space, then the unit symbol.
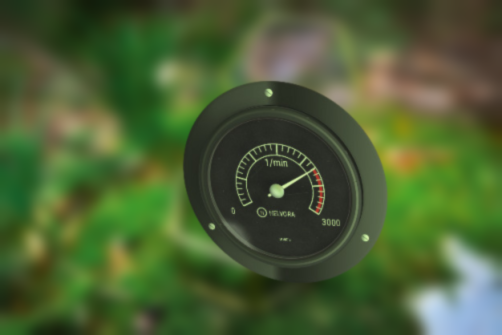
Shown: 2200 rpm
